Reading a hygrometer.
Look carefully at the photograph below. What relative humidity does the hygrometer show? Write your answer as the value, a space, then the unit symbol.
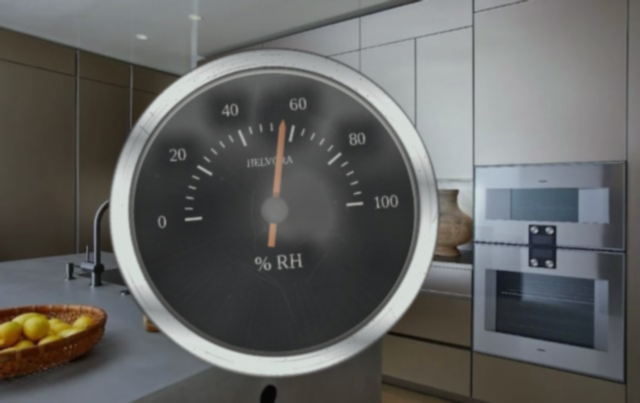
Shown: 56 %
